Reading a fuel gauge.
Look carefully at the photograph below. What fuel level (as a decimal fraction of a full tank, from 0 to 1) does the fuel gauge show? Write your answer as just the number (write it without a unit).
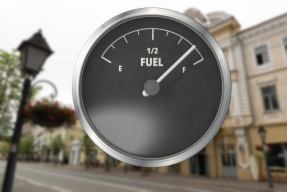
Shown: 0.875
